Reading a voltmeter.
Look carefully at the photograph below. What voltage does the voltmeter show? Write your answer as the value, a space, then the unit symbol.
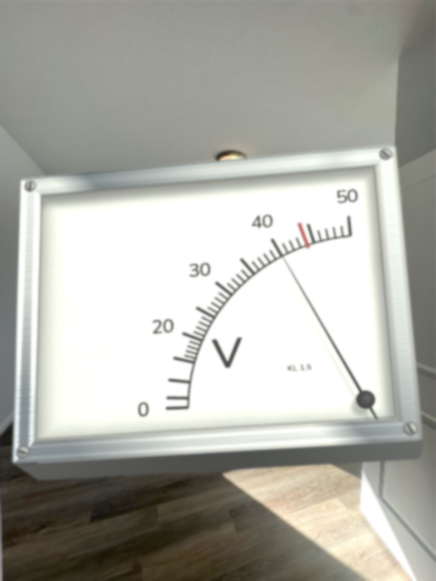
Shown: 40 V
